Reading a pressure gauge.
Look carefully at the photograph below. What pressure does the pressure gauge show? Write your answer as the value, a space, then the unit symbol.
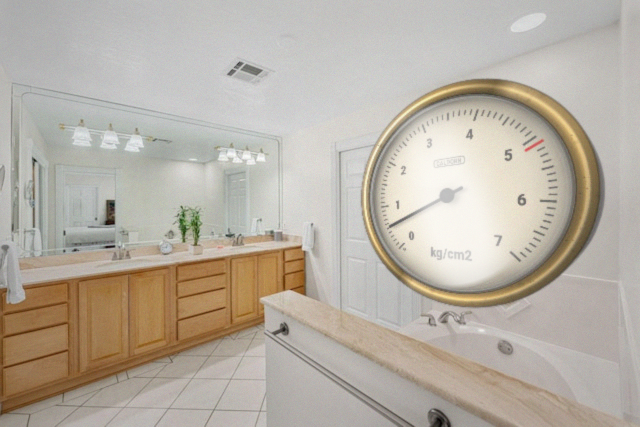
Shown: 0.5 kg/cm²
